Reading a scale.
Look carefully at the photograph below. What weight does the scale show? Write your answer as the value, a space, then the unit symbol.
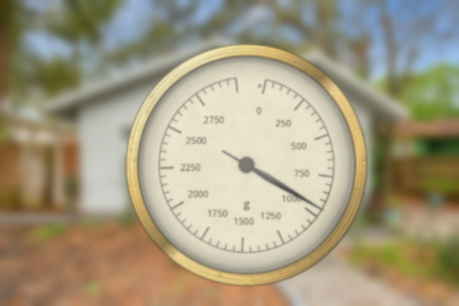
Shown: 950 g
